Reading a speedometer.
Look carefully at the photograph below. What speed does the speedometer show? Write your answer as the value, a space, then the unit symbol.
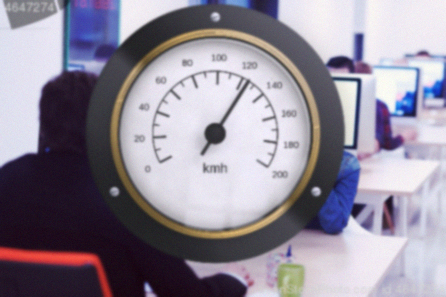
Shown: 125 km/h
